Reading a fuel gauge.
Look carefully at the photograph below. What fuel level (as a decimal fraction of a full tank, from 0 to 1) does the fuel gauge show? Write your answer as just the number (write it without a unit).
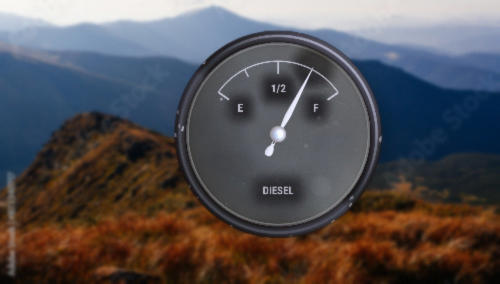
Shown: 0.75
